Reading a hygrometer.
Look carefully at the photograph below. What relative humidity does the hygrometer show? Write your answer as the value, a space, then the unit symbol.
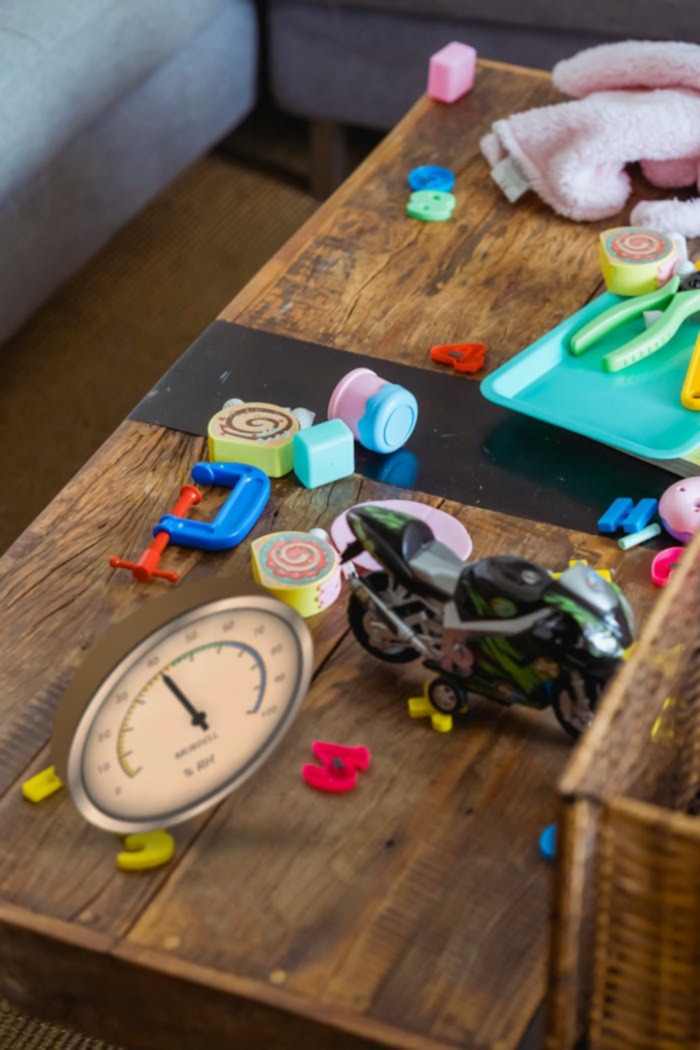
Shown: 40 %
